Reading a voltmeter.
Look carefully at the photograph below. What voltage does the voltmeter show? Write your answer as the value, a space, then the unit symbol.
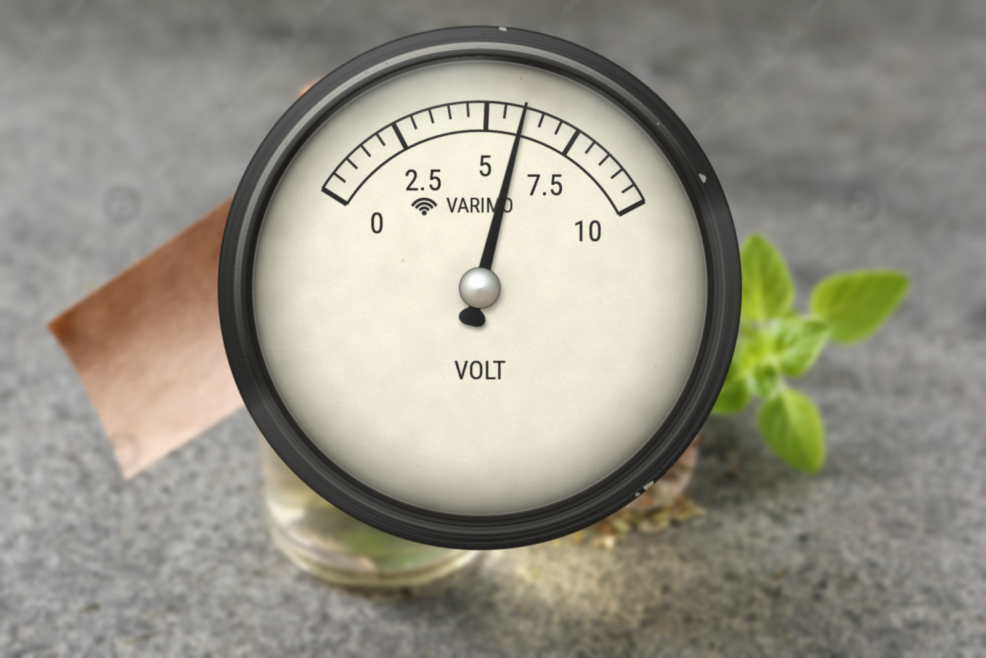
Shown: 6 V
